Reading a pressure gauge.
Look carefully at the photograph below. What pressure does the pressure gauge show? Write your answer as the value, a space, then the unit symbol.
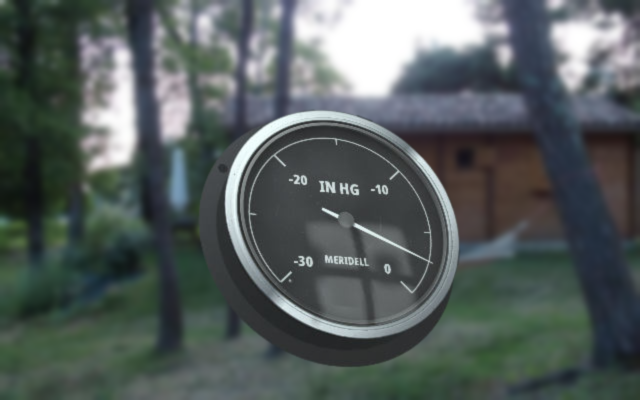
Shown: -2.5 inHg
